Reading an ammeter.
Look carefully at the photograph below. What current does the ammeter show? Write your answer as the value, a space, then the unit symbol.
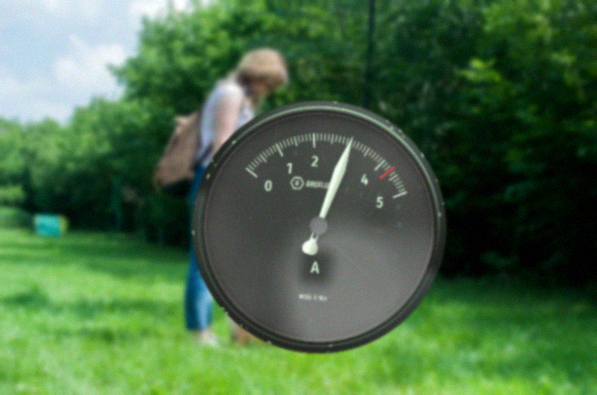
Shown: 3 A
